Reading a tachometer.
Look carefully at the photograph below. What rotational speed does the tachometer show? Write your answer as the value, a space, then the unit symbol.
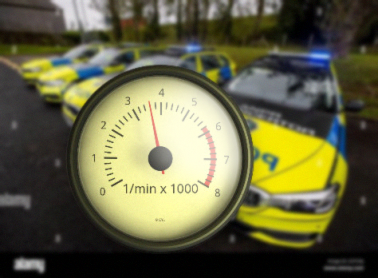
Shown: 3600 rpm
